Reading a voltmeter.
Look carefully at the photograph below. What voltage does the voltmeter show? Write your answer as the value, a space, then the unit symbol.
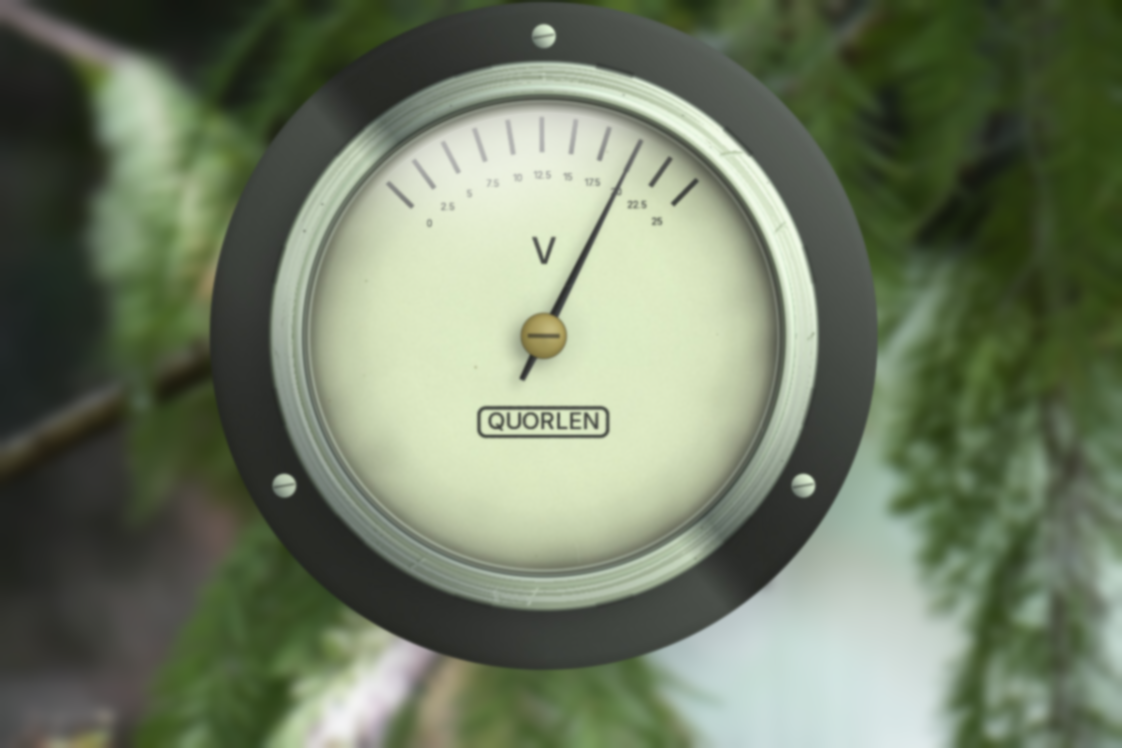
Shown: 20 V
